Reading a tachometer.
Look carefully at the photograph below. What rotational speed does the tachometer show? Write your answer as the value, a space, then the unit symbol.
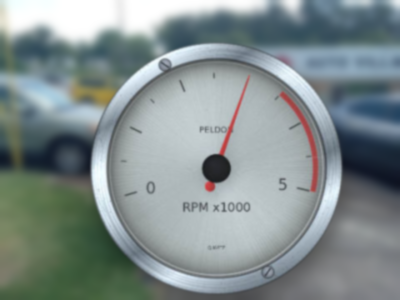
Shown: 3000 rpm
